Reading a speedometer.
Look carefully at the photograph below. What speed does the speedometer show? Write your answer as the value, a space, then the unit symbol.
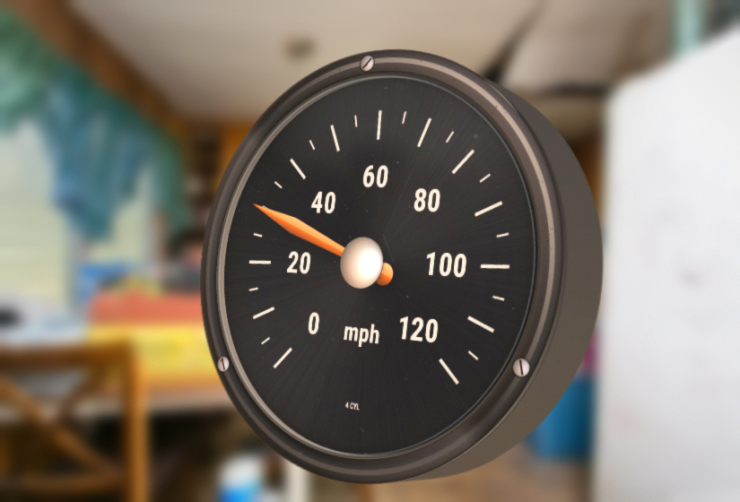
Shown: 30 mph
